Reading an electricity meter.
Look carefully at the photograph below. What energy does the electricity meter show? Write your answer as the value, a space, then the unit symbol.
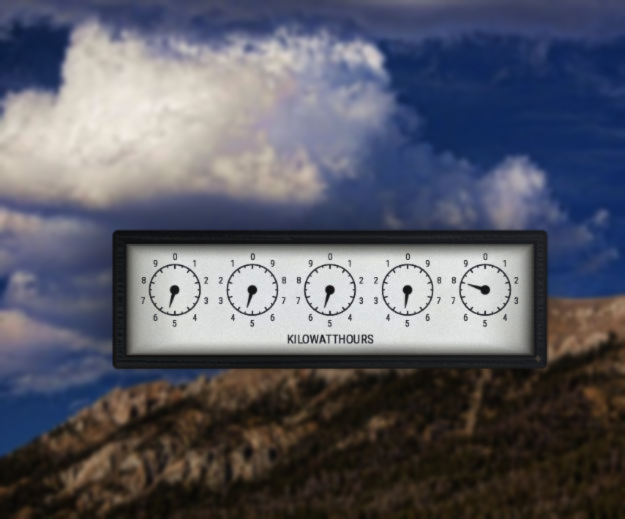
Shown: 54548 kWh
